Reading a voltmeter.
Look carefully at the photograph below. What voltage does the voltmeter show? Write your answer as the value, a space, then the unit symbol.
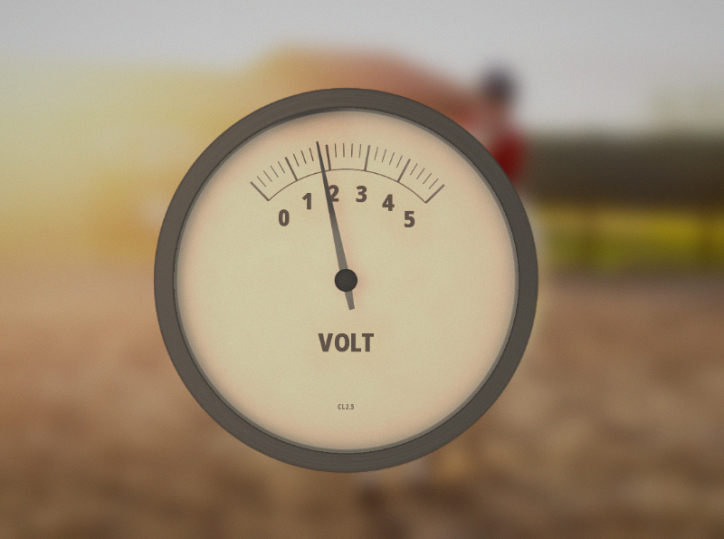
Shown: 1.8 V
